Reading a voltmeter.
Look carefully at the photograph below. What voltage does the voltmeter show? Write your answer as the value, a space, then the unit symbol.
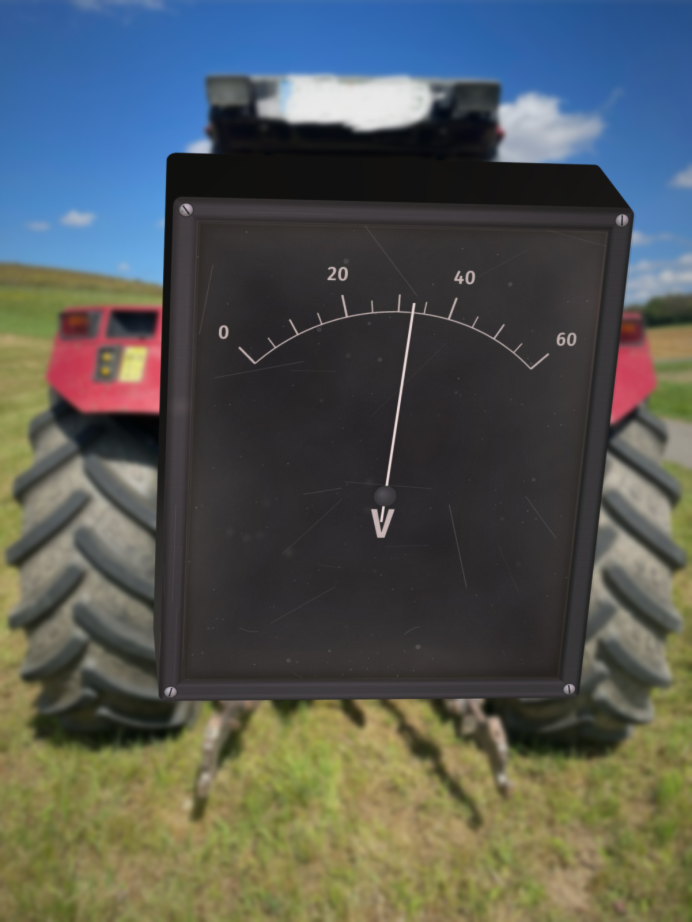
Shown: 32.5 V
